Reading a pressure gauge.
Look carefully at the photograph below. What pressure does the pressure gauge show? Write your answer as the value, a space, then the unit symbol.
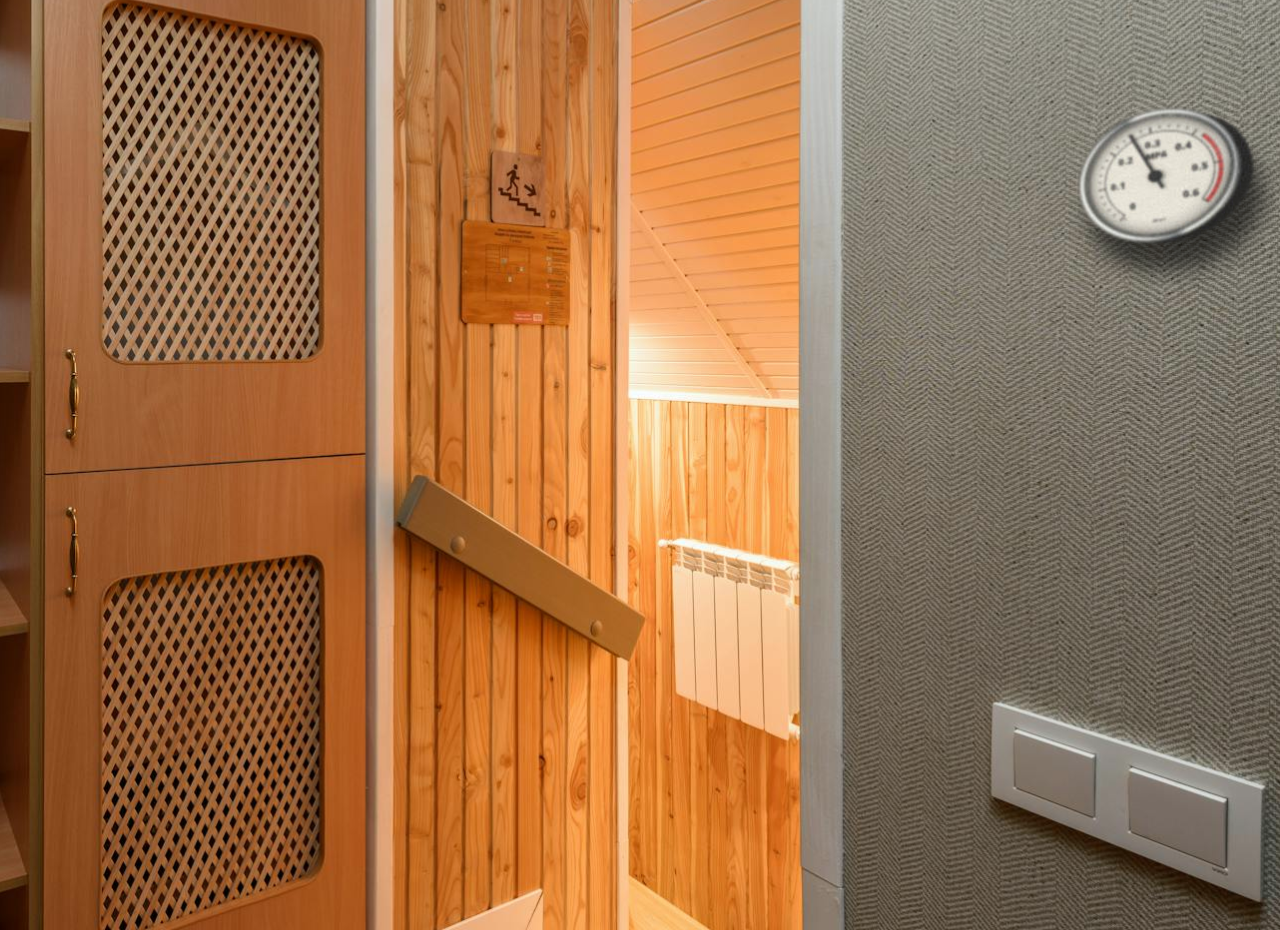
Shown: 0.26 MPa
